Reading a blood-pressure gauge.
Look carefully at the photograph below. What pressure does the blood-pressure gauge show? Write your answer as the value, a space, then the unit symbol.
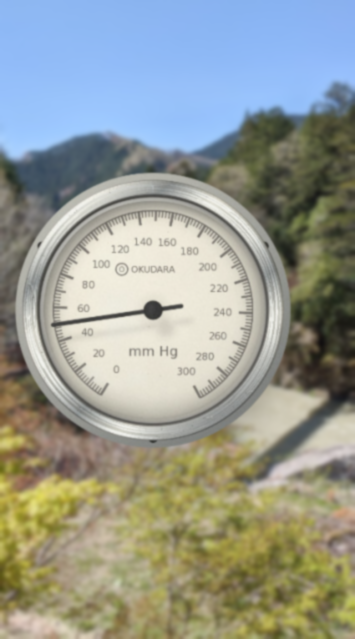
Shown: 50 mmHg
